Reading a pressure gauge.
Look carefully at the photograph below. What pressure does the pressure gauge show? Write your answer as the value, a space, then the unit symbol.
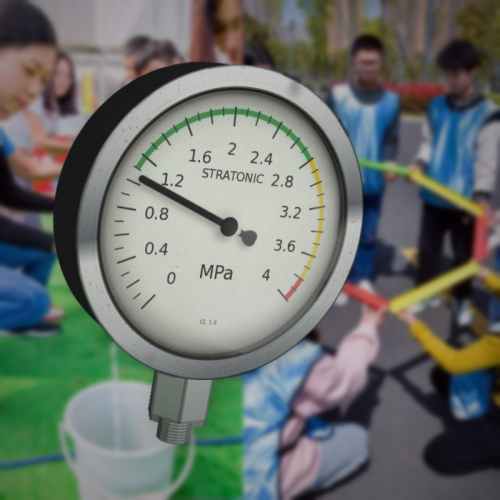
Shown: 1.05 MPa
